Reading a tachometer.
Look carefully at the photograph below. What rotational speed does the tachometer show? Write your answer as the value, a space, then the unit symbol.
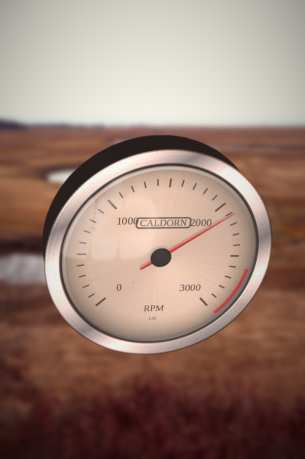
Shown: 2100 rpm
